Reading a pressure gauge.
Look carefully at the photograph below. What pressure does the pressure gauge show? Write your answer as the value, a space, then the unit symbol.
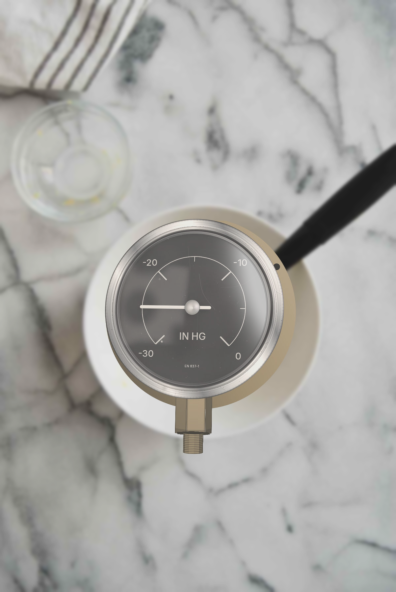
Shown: -25 inHg
